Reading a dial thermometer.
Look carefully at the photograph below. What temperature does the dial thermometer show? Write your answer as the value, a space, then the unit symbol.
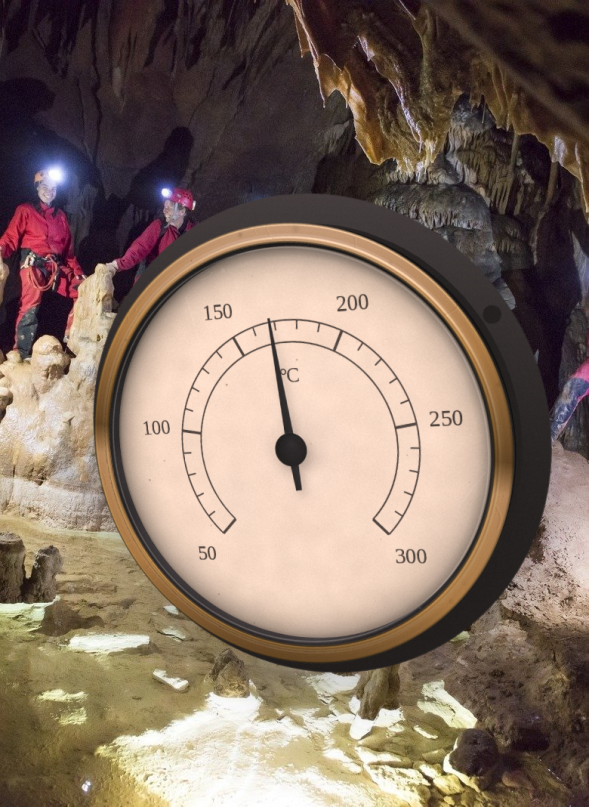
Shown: 170 °C
